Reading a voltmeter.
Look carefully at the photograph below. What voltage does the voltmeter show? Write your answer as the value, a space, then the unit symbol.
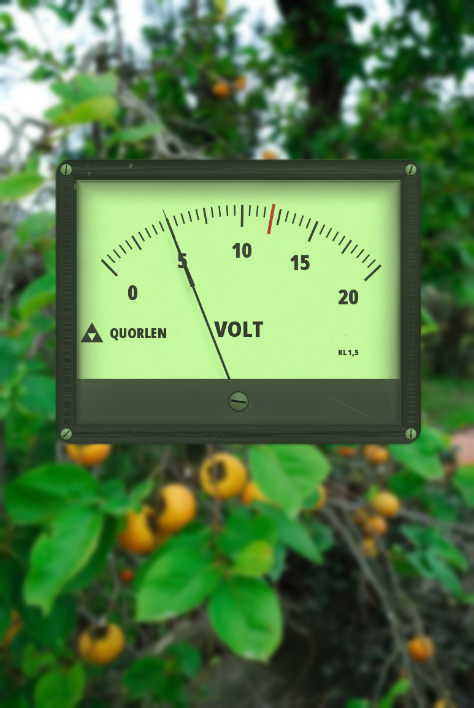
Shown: 5 V
